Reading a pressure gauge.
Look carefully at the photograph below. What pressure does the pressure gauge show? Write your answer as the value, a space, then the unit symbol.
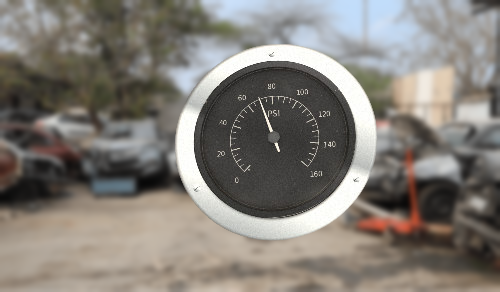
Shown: 70 psi
